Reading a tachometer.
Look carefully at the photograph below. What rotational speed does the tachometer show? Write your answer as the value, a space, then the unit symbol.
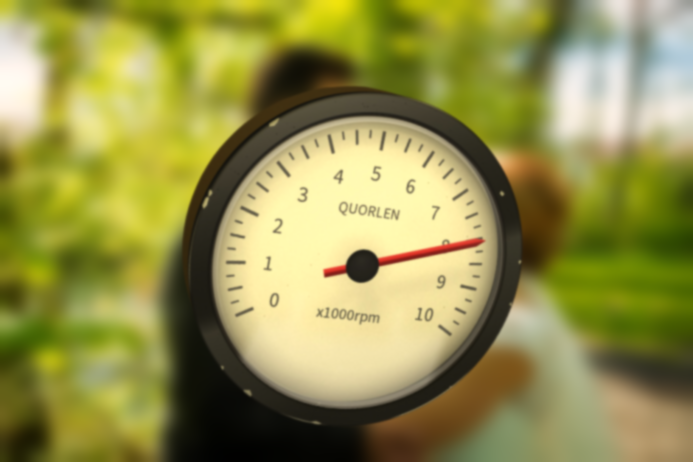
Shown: 8000 rpm
